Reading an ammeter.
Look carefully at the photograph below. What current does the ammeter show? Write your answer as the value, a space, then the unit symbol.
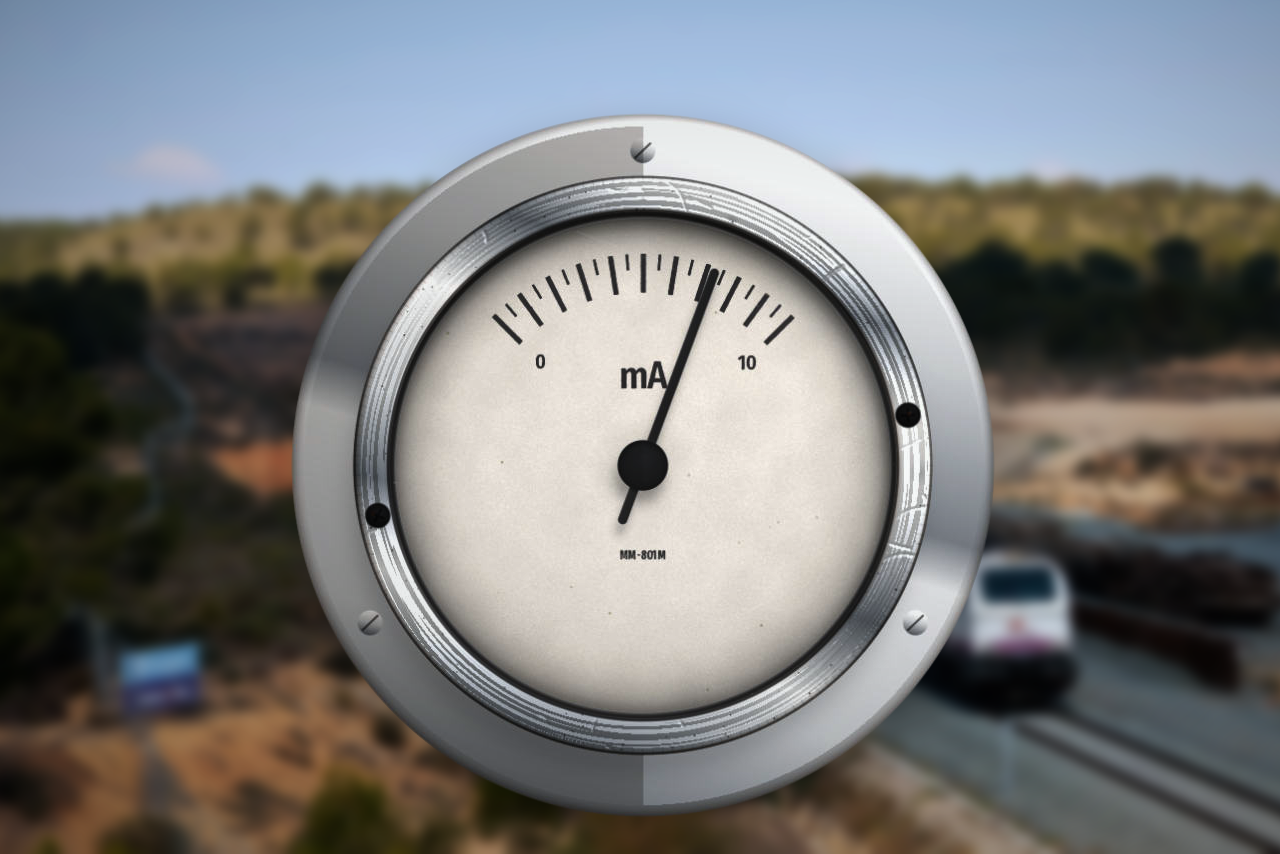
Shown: 7.25 mA
